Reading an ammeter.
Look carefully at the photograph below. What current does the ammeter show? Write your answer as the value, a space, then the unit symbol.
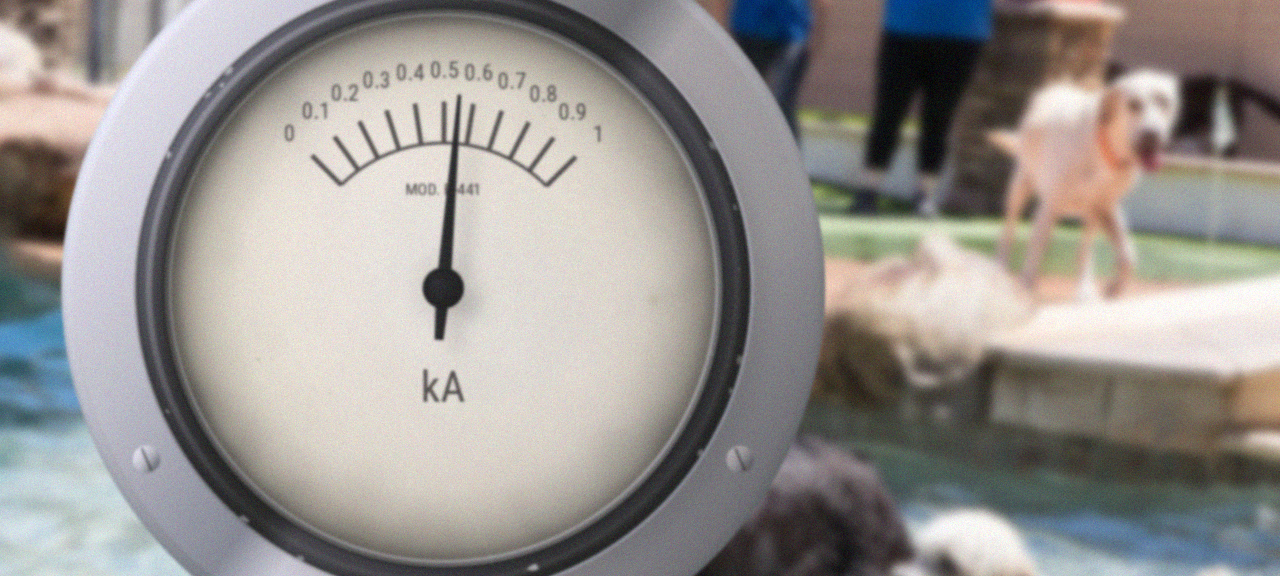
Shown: 0.55 kA
